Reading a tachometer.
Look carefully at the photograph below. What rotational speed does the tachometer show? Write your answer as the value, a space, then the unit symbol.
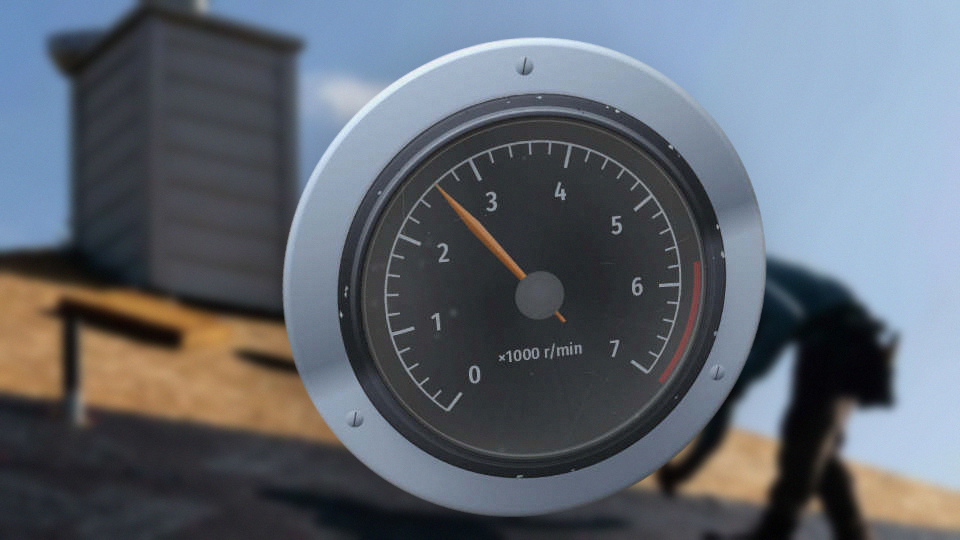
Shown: 2600 rpm
